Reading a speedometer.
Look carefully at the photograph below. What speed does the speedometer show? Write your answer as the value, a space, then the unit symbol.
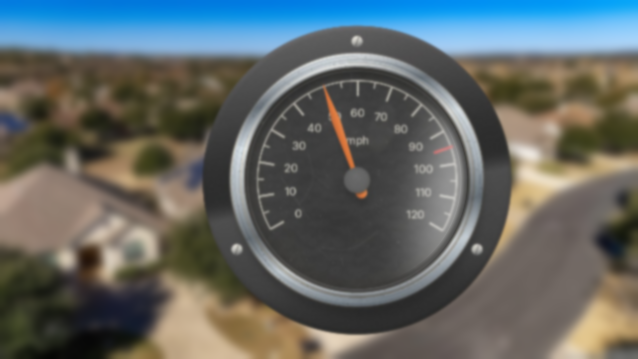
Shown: 50 mph
